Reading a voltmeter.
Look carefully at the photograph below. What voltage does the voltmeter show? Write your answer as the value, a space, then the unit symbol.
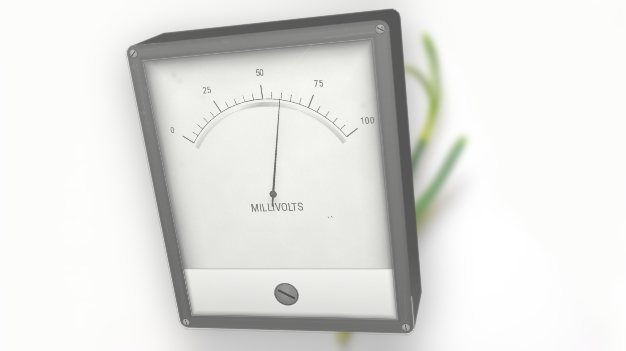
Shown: 60 mV
